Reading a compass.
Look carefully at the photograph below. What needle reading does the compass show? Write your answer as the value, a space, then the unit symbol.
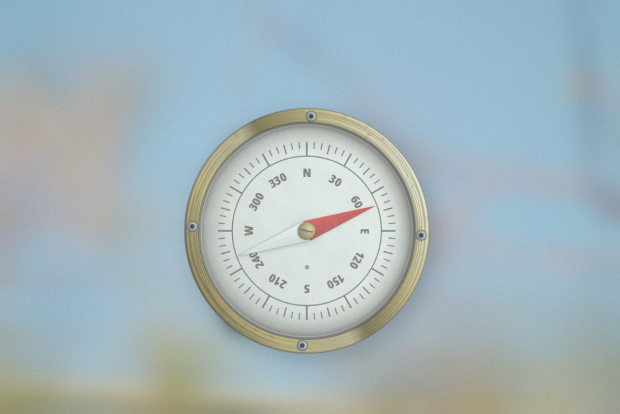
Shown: 70 °
